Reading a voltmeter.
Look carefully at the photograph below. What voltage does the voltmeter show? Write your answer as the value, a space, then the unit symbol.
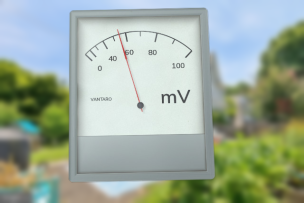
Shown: 55 mV
